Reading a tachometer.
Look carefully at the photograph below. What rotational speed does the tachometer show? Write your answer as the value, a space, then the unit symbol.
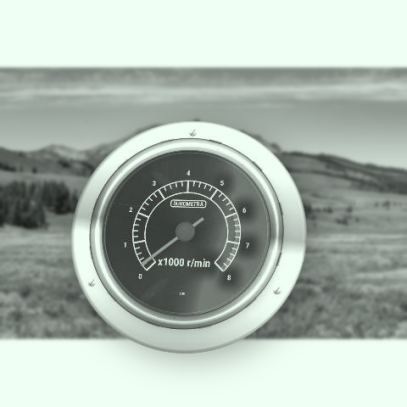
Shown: 200 rpm
